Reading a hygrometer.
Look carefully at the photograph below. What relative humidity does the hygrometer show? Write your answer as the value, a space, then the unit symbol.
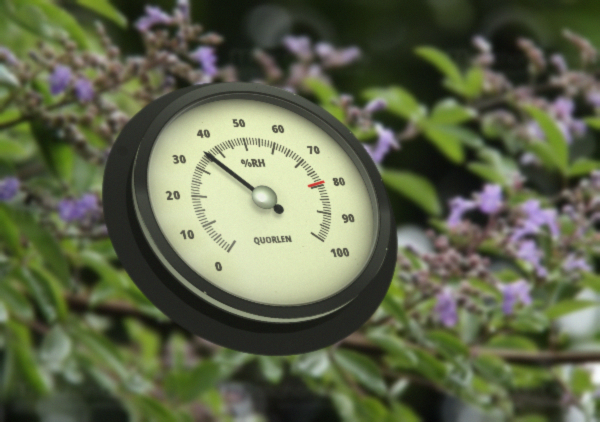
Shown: 35 %
